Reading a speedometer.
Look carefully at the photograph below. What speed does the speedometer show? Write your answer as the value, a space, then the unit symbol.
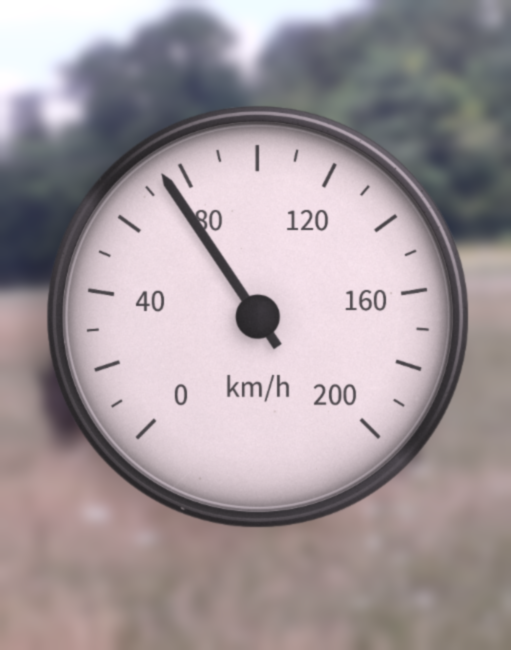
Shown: 75 km/h
